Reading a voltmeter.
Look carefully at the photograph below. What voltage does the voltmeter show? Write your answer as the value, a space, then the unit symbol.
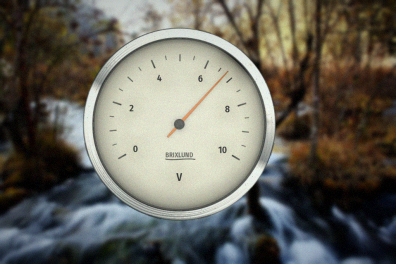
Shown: 6.75 V
